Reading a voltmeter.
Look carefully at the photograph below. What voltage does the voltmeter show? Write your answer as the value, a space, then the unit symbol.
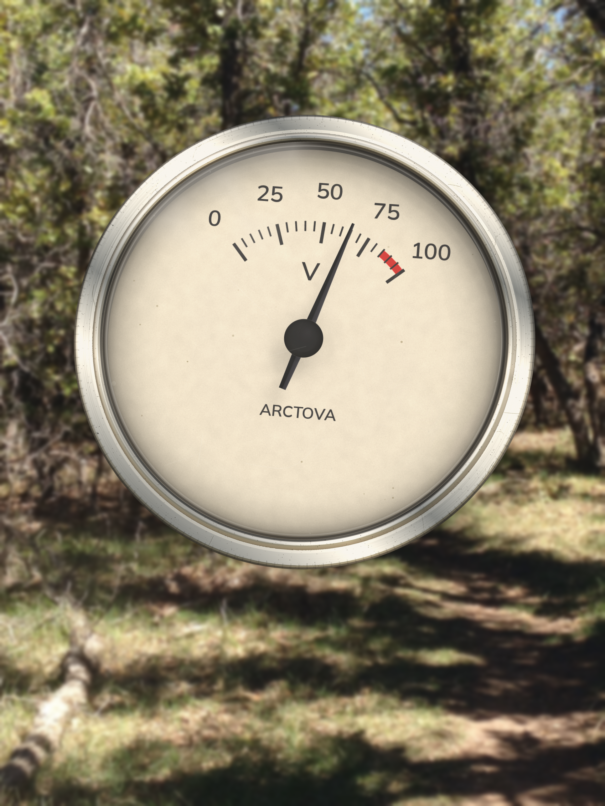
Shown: 65 V
